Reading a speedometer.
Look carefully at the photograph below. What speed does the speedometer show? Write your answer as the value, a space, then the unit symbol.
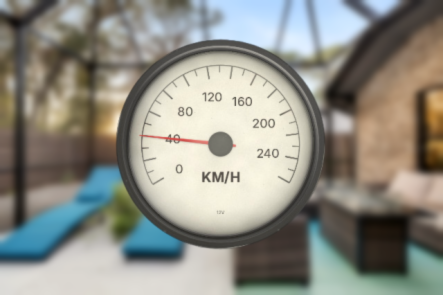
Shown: 40 km/h
